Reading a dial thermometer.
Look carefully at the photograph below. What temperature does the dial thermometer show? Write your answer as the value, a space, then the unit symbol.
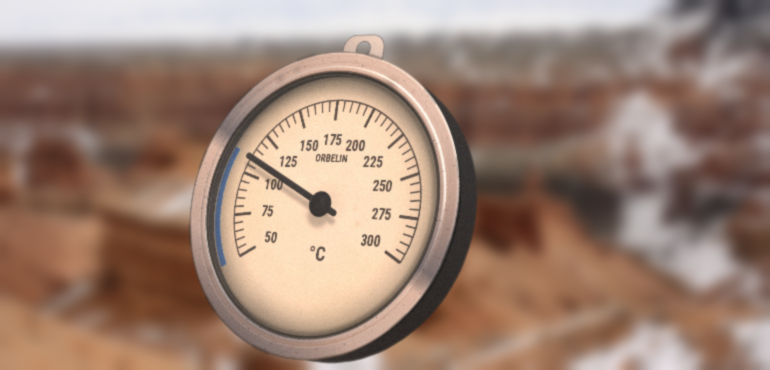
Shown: 110 °C
